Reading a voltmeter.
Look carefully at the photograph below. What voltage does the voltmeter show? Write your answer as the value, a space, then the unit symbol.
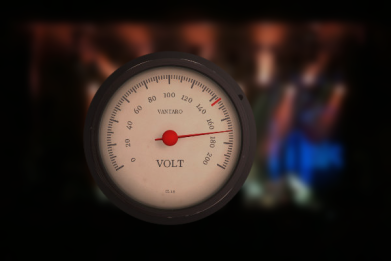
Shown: 170 V
